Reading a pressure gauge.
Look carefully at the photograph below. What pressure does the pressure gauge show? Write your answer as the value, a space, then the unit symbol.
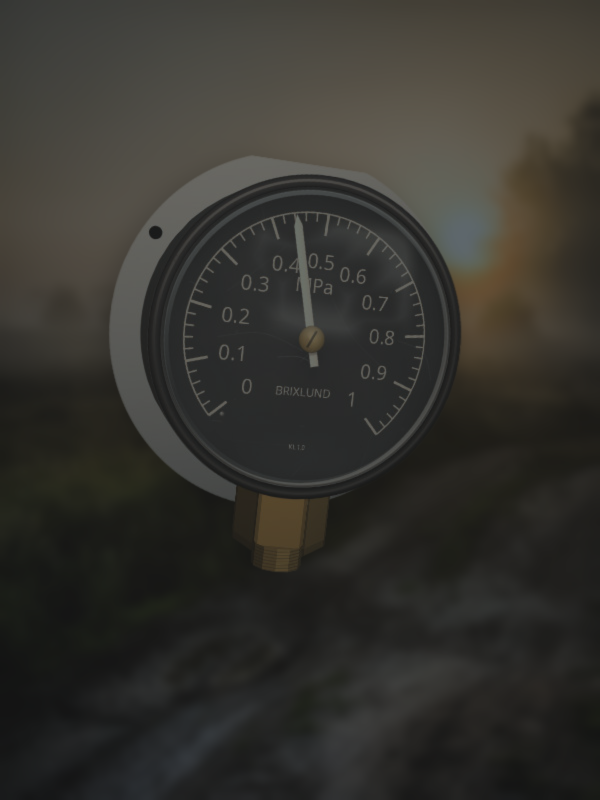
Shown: 0.44 MPa
